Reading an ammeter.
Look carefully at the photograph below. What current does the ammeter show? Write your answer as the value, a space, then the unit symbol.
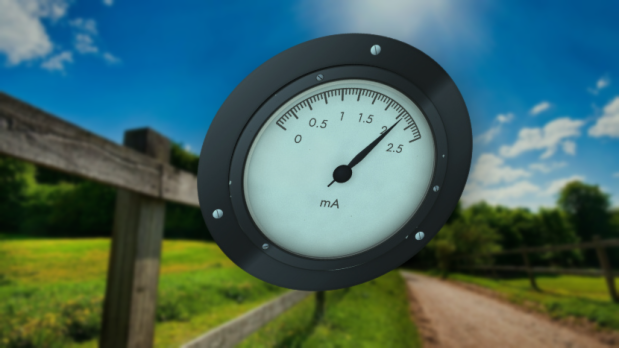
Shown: 2 mA
